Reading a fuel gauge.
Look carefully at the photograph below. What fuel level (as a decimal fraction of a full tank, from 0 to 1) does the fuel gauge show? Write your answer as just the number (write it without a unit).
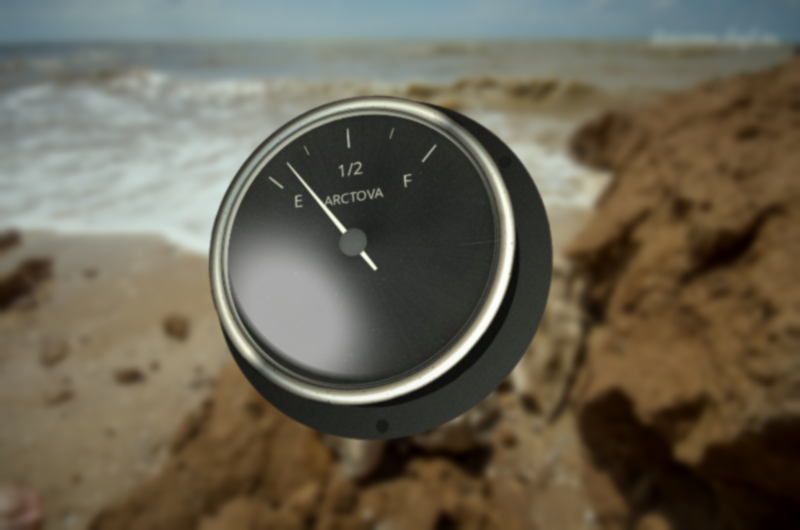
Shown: 0.125
